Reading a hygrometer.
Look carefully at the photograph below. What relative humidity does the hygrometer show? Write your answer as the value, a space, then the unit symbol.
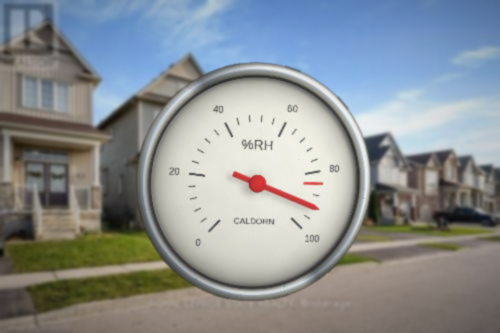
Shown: 92 %
